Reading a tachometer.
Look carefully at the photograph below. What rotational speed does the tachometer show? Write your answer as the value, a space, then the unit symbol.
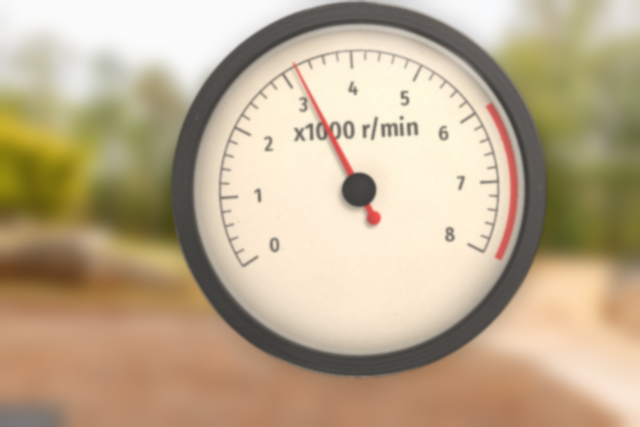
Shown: 3200 rpm
